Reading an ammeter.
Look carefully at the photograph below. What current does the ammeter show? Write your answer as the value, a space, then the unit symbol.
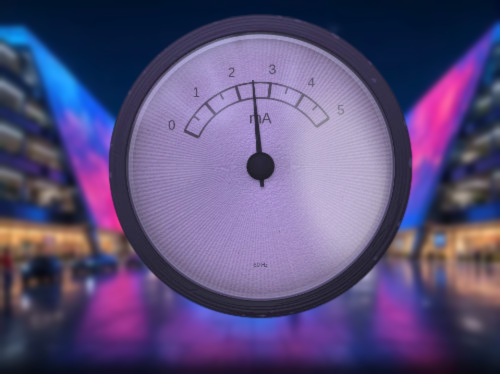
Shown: 2.5 mA
